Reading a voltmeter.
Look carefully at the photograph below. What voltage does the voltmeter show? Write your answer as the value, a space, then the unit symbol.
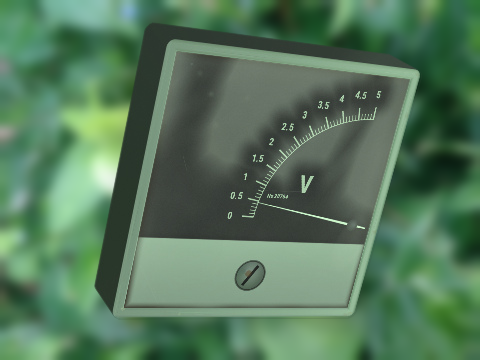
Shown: 0.5 V
